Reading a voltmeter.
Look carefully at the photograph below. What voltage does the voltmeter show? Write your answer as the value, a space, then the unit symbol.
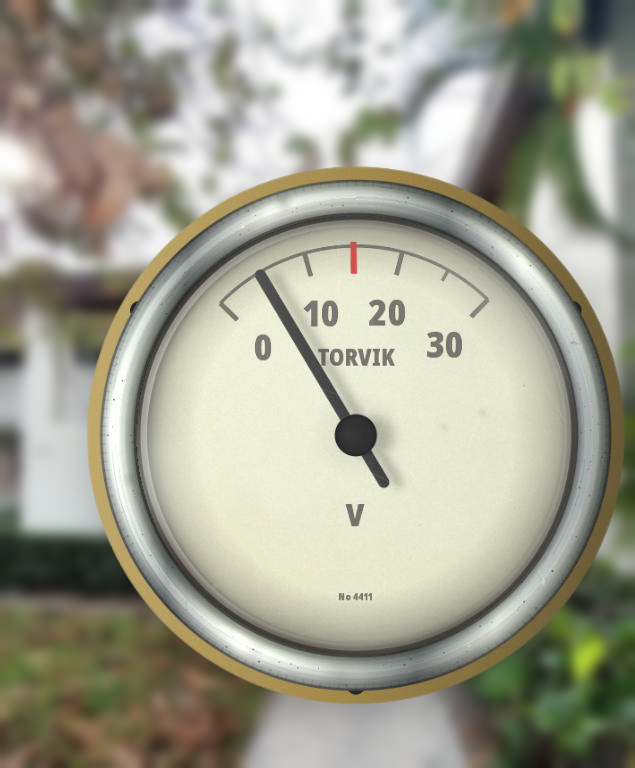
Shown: 5 V
